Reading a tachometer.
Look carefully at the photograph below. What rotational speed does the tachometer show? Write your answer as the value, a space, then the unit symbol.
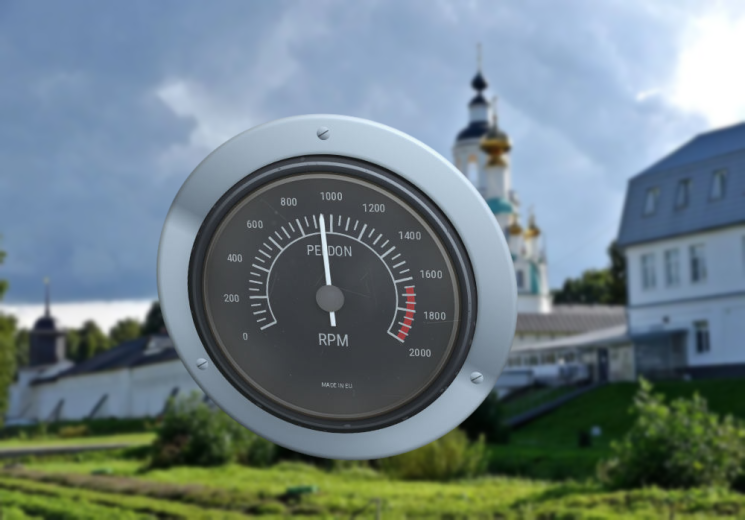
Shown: 950 rpm
